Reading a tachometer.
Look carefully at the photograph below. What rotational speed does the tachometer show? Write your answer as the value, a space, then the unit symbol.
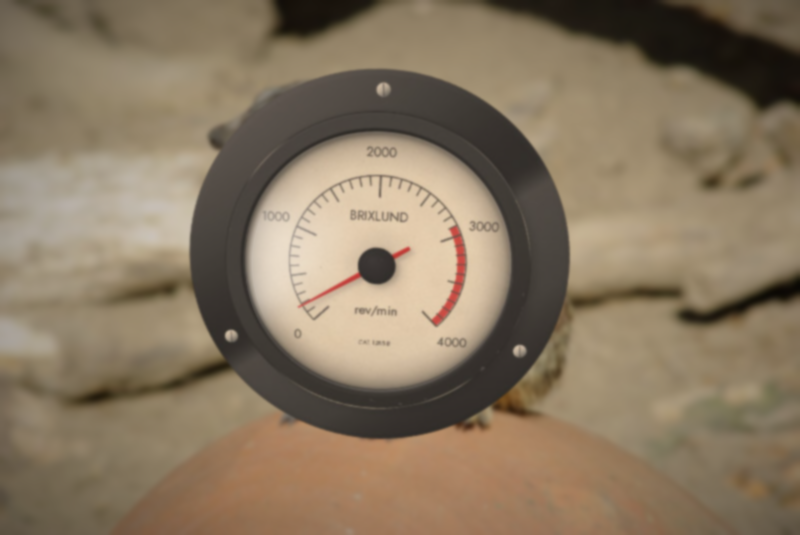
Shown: 200 rpm
